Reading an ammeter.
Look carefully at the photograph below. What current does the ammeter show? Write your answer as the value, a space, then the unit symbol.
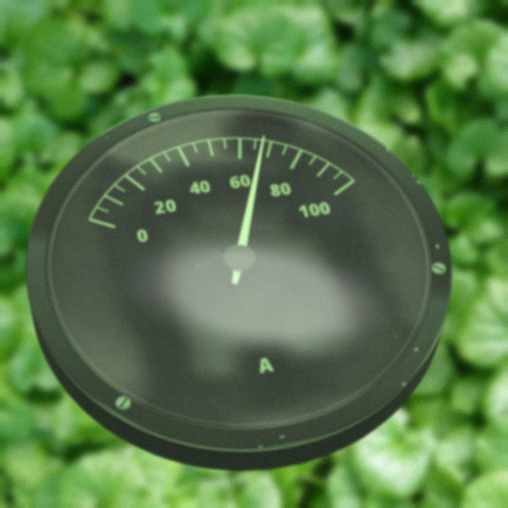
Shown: 67.5 A
